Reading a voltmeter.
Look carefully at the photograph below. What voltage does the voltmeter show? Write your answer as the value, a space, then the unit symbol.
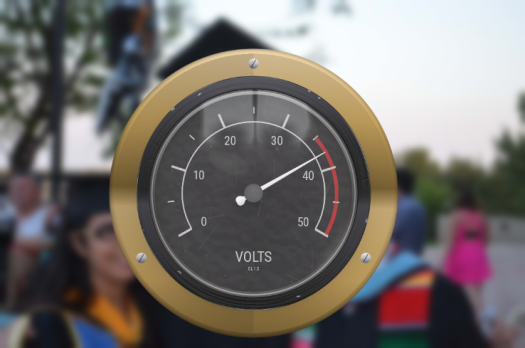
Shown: 37.5 V
